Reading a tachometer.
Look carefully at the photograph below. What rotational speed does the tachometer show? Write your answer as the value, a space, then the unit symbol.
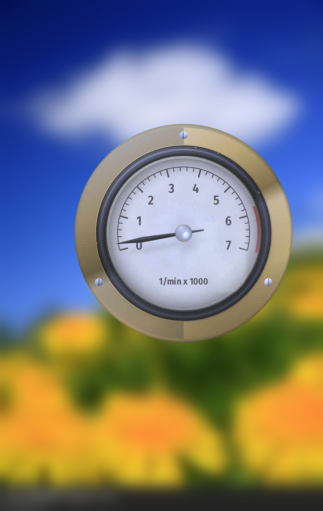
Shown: 200 rpm
